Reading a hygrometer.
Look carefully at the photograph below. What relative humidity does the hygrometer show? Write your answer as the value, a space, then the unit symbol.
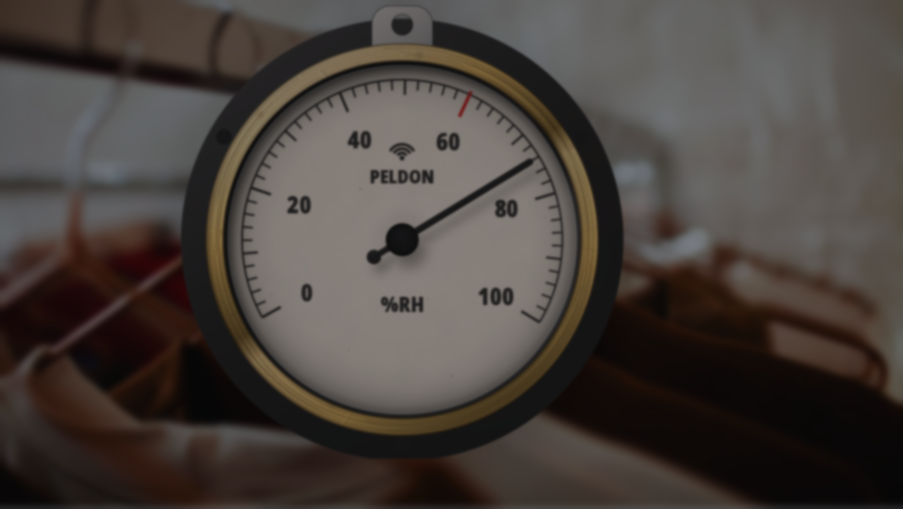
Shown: 74 %
